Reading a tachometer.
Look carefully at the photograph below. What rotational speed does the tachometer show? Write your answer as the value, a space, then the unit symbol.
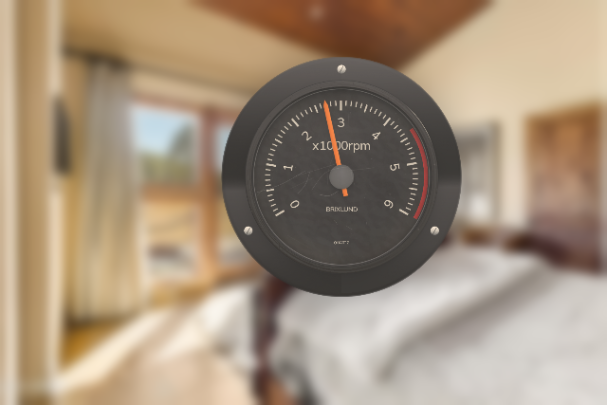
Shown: 2700 rpm
